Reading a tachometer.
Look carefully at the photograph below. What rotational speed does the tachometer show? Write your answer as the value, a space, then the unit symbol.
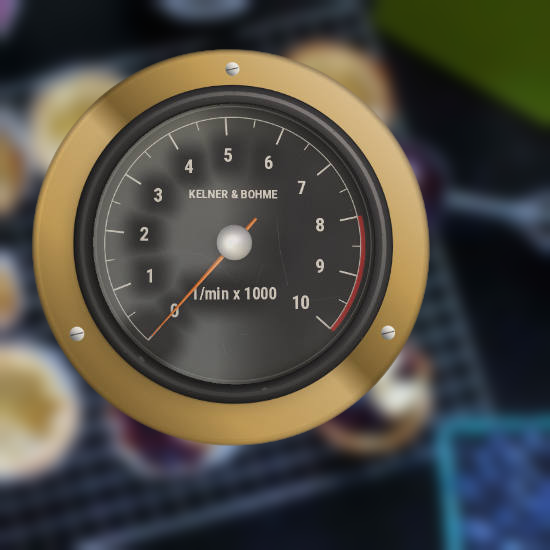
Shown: 0 rpm
